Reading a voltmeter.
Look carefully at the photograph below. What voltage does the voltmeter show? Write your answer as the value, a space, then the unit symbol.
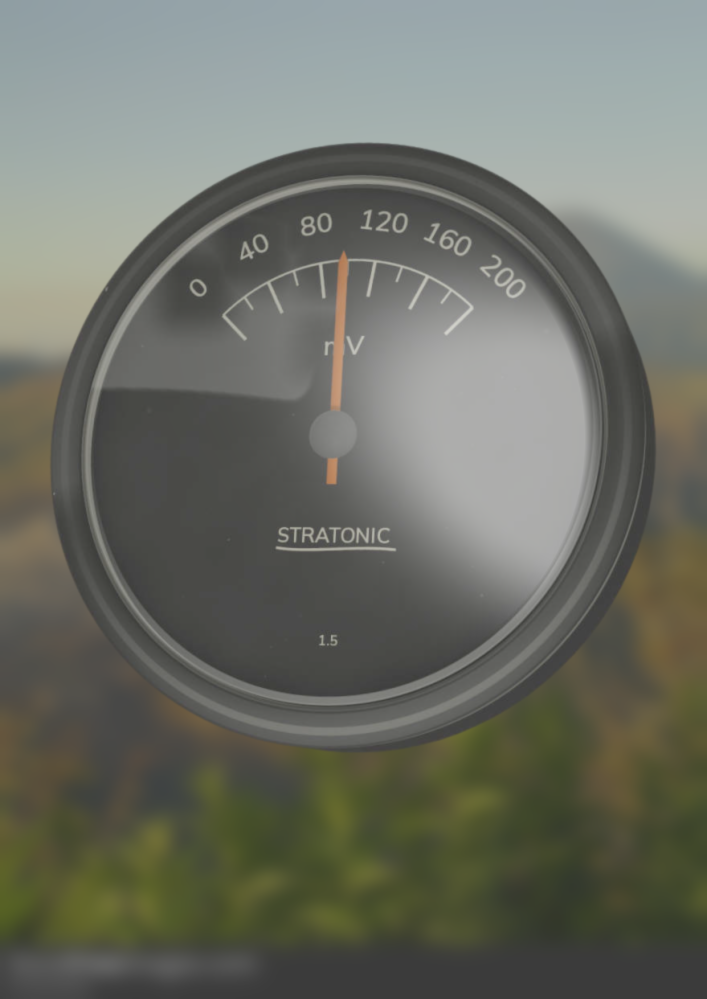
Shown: 100 mV
